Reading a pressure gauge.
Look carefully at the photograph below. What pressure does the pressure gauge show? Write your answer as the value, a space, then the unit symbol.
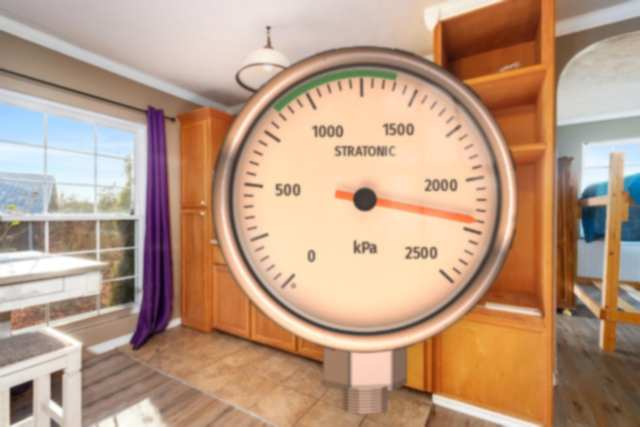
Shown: 2200 kPa
